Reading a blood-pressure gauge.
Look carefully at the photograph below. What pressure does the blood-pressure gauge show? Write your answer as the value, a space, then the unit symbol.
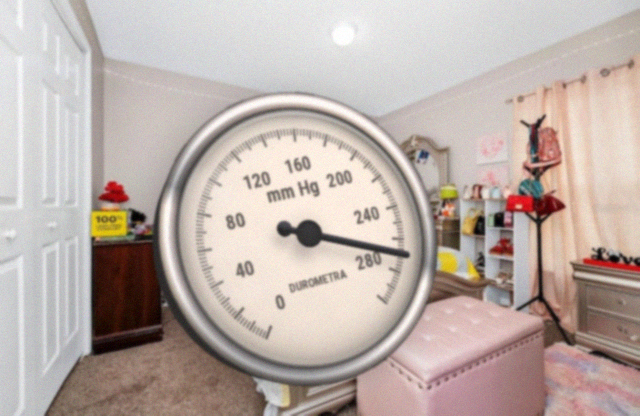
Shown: 270 mmHg
